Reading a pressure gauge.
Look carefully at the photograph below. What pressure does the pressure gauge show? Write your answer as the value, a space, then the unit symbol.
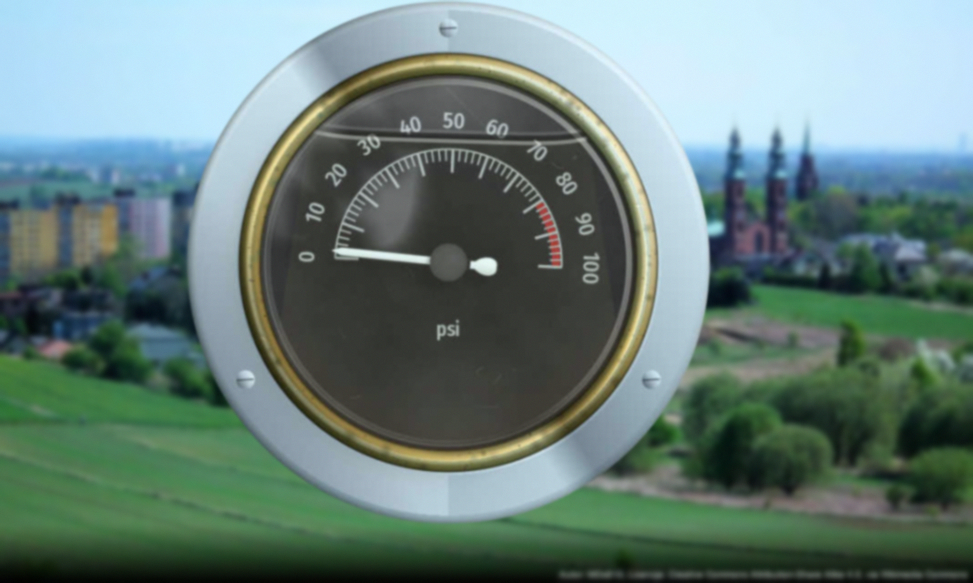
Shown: 2 psi
